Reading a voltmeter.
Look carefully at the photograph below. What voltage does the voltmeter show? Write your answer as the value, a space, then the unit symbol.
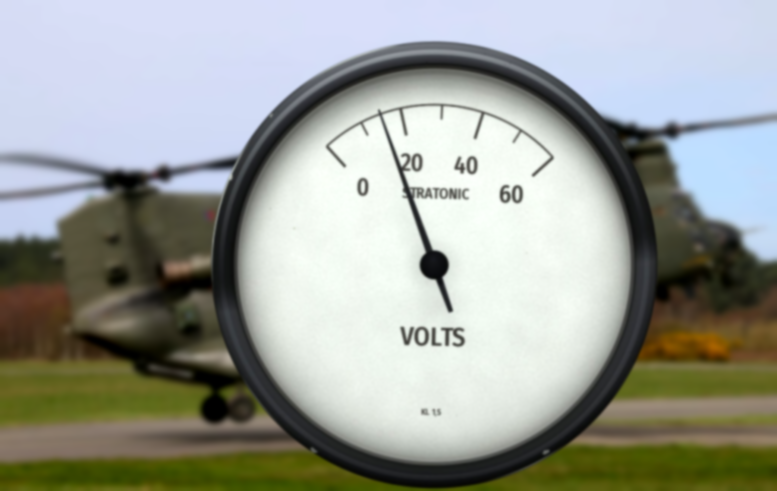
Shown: 15 V
